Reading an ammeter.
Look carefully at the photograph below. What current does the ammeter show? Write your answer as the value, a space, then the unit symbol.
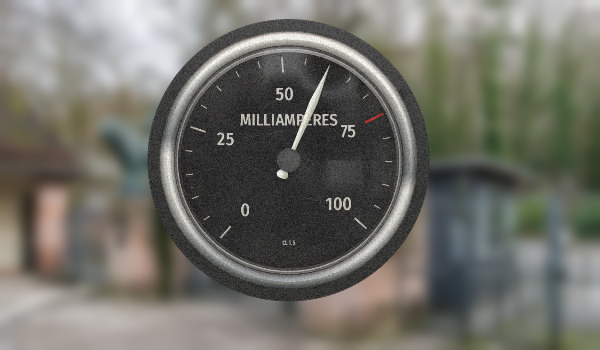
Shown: 60 mA
